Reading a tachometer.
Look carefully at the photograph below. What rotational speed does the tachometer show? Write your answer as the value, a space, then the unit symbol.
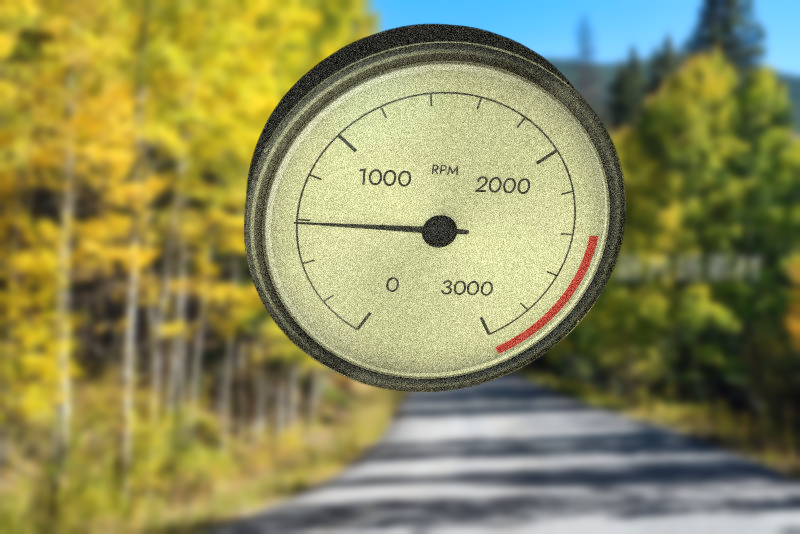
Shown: 600 rpm
